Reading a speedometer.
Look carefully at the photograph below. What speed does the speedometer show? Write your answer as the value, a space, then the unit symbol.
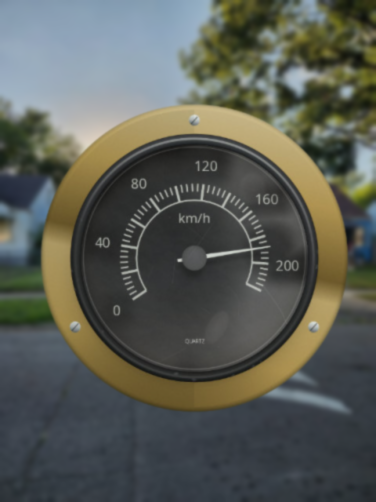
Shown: 188 km/h
